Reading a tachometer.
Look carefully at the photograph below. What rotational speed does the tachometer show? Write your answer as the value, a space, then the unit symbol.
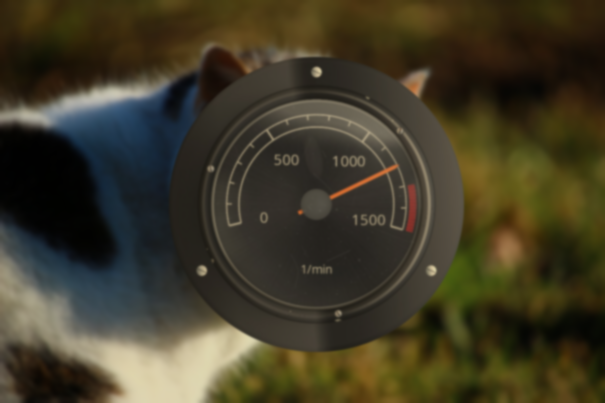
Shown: 1200 rpm
